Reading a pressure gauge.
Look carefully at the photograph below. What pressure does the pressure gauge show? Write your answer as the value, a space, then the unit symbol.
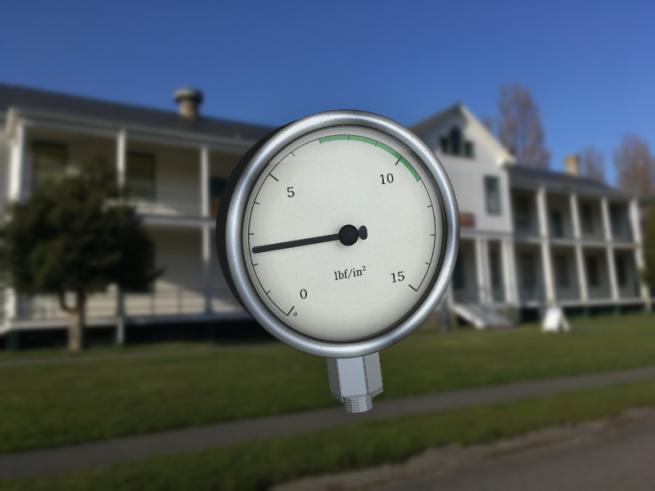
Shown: 2.5 psi
